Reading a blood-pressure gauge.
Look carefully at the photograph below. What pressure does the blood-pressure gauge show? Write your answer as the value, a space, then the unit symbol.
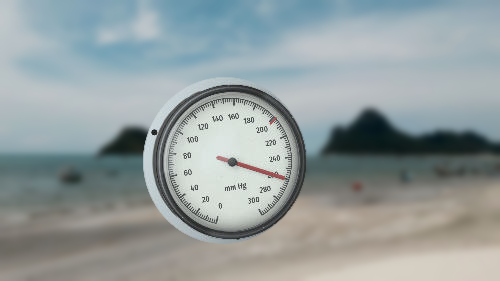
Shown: 260 mmHg
